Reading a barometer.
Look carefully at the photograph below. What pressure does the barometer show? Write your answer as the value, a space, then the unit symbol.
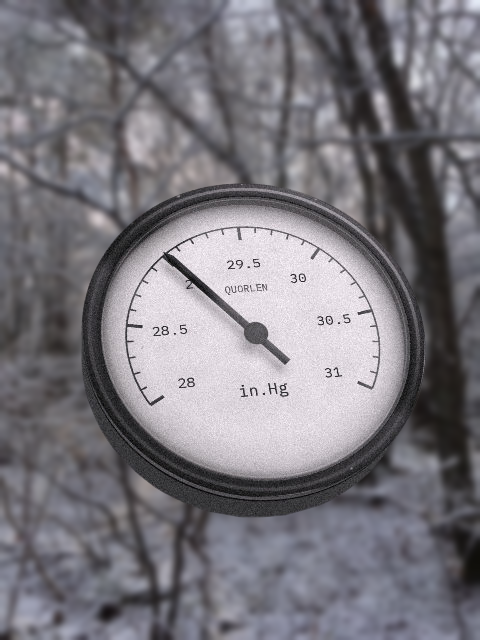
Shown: 29 inHg
